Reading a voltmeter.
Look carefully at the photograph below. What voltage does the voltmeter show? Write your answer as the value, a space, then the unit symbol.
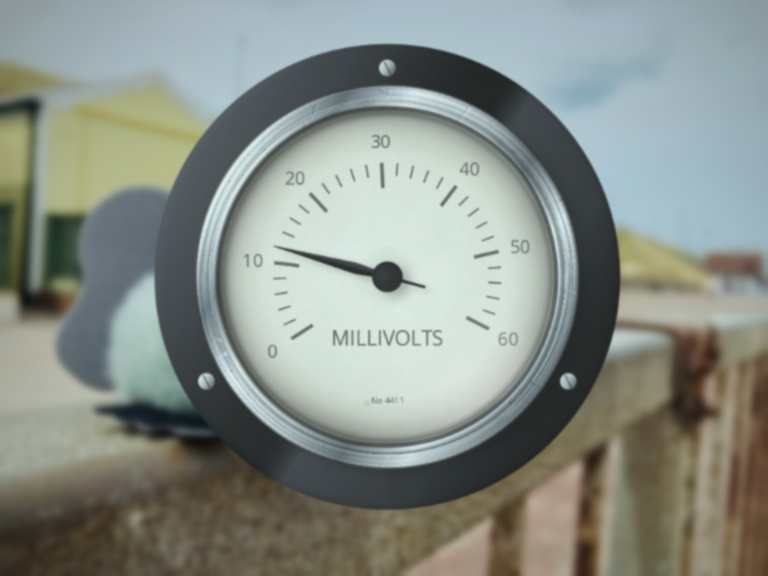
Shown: 12 mV
